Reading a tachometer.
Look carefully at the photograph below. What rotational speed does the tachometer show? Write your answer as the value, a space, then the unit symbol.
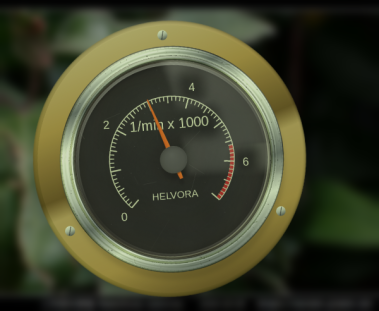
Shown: 3000 rpm
